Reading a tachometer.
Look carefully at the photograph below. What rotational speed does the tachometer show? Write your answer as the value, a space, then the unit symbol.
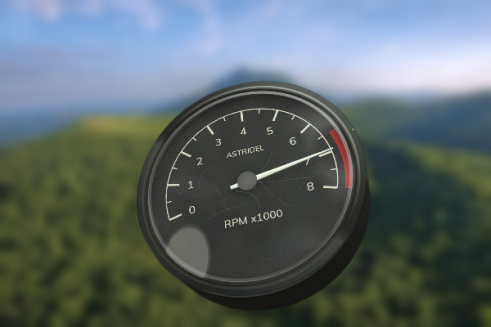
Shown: 7000 rpm
